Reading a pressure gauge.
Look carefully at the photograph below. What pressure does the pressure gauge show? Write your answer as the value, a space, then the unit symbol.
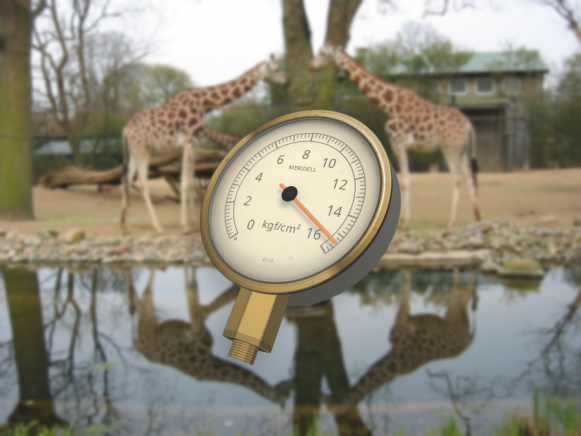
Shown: 15.4 kg/cm²
